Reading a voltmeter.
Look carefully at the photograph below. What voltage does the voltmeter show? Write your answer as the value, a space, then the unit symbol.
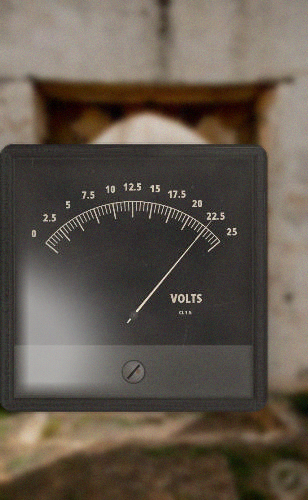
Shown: 22.5 V
